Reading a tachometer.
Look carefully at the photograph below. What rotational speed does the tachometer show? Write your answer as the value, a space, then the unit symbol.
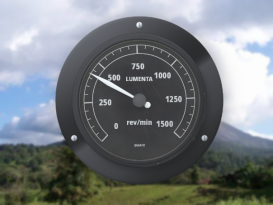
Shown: 425 rpm
